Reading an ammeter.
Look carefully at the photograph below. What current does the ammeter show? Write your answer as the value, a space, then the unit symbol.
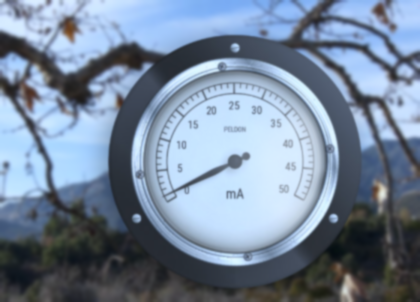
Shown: 1 mA
